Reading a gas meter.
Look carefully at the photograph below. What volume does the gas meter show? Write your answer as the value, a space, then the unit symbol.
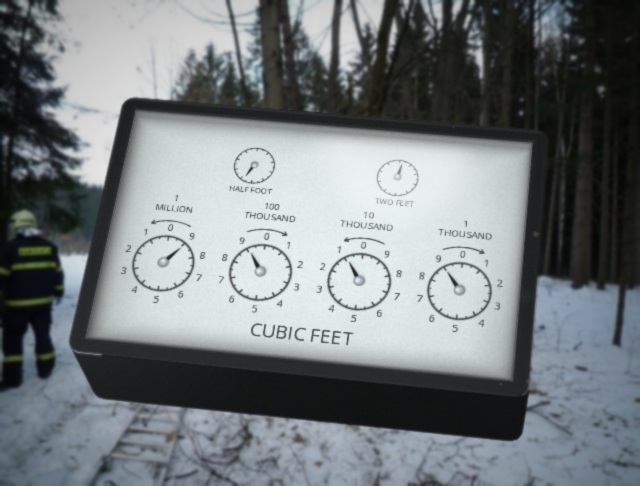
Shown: 890900 ft³
